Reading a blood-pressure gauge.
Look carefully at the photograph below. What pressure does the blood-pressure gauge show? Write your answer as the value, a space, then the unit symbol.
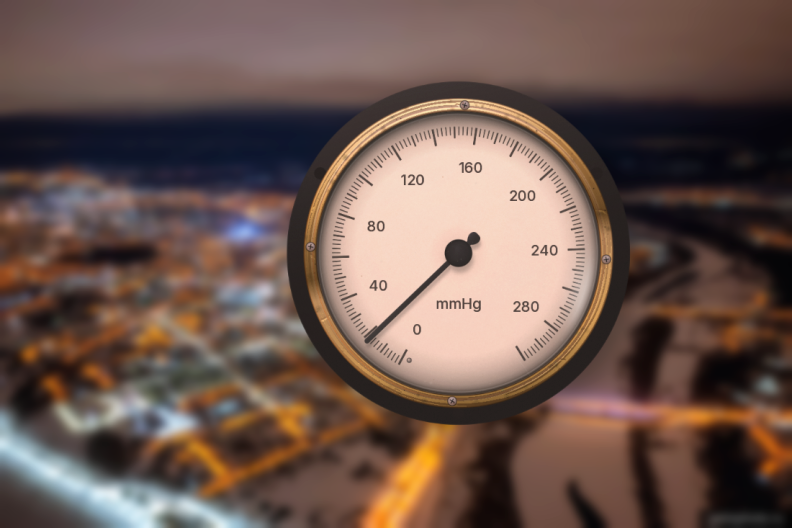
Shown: 18 mmHg
